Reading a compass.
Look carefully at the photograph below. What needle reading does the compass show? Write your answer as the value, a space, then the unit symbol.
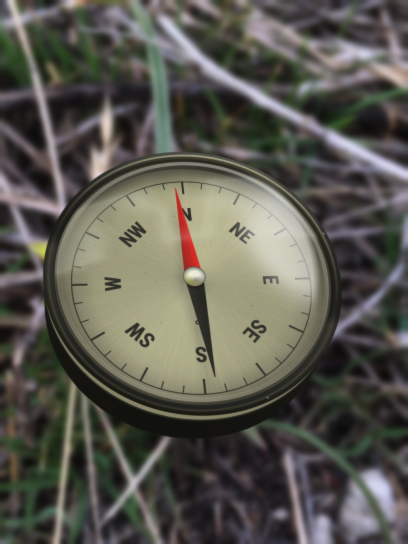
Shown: 355 °
